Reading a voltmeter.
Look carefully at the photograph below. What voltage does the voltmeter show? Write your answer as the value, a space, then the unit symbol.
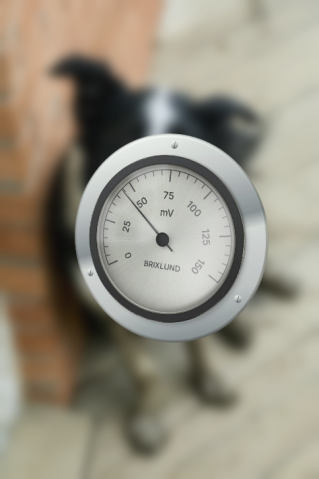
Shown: 45 mV
